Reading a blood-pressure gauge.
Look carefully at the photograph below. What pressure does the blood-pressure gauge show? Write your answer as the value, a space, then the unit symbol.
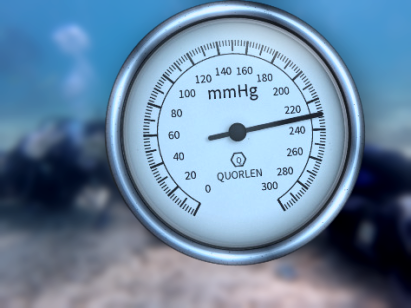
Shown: 230 mmHg
